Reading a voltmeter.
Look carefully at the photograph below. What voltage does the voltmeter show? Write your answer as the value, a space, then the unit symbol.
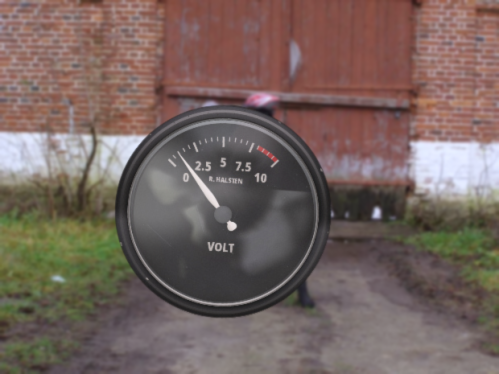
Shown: 1 V
